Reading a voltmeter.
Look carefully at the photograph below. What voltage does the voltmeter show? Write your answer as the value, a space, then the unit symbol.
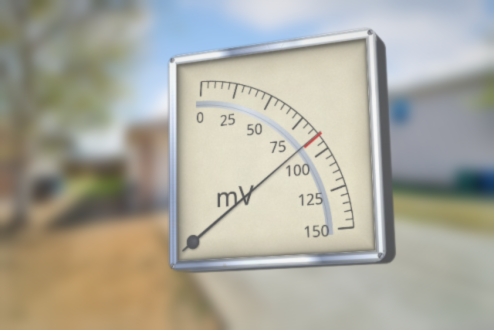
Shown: 90 mV
